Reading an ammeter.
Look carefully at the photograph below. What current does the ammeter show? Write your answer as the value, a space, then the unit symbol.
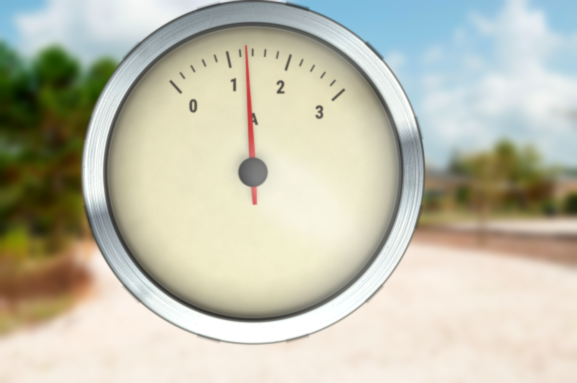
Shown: 1.3 A
